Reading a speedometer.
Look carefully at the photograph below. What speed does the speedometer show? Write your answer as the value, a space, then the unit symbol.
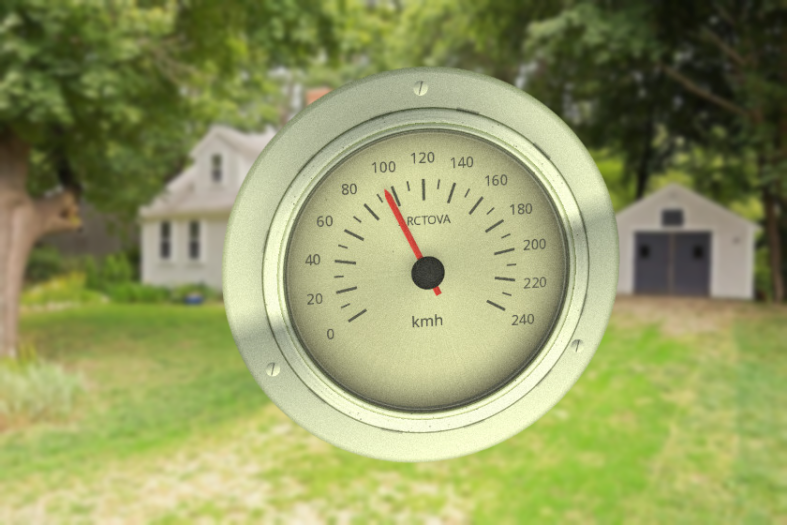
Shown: 95 km/h
